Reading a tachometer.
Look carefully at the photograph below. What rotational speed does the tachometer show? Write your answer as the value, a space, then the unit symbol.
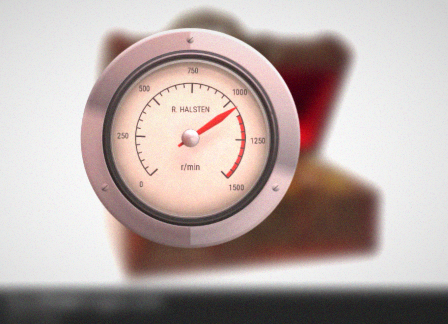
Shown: 1050 rpm
